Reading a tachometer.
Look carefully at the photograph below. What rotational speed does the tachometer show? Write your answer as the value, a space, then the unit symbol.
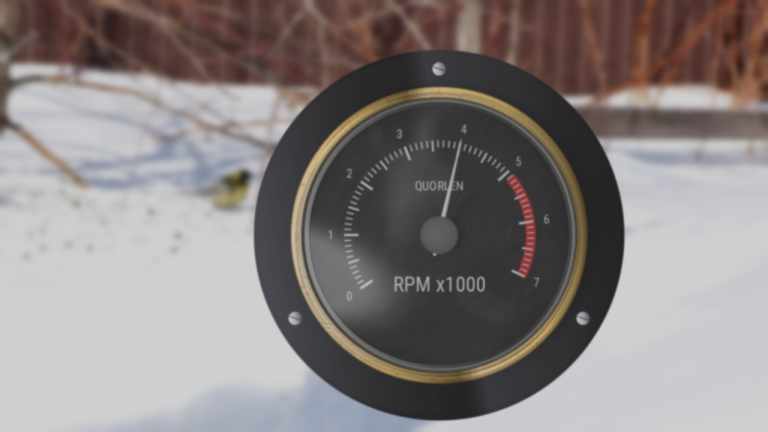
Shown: 4000 rpm
